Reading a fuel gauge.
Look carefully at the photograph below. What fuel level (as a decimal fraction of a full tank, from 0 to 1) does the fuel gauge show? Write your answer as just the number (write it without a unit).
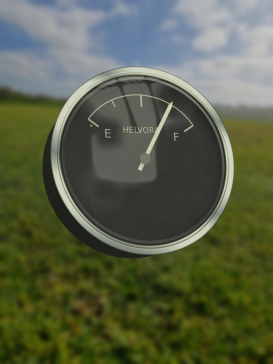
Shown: 0.75
